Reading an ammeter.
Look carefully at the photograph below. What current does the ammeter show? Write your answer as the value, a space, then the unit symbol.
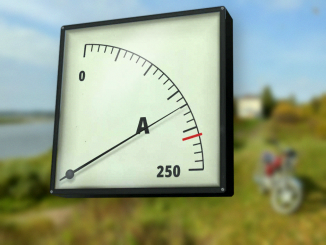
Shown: 170 A
